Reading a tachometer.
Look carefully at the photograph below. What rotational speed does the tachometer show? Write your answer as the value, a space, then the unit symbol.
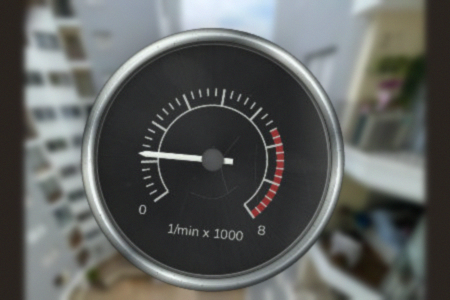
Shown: 1200 rpm
